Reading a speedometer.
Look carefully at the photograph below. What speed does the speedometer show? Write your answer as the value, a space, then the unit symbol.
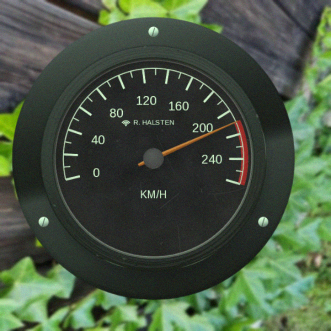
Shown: 210 km/h
